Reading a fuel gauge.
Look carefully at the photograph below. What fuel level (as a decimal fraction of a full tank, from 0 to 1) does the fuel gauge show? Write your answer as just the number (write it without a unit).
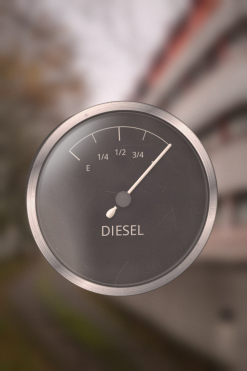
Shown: 1
